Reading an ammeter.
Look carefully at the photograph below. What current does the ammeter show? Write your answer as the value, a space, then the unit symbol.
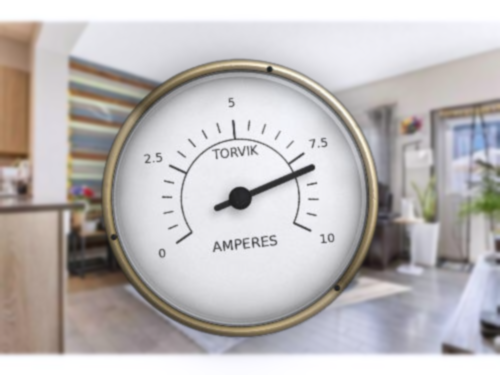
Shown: 8 A
